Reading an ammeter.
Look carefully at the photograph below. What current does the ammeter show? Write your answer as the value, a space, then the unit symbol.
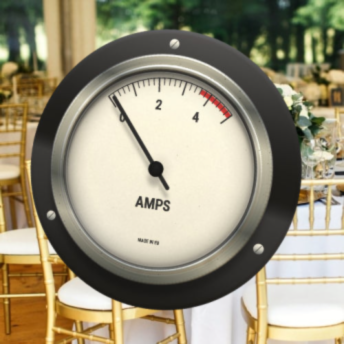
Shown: 0.2 A
